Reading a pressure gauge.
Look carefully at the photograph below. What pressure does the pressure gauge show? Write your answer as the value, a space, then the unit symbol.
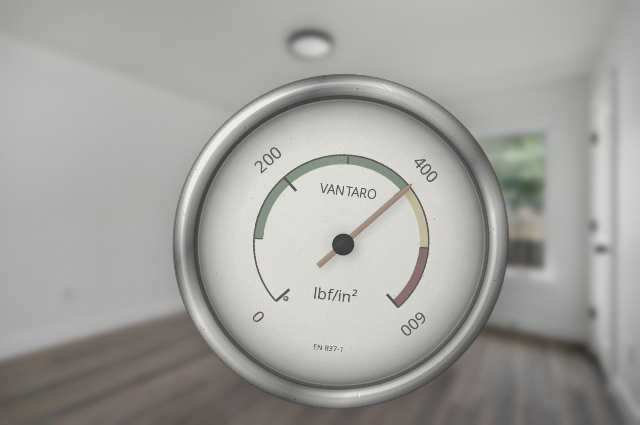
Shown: 400 psi
